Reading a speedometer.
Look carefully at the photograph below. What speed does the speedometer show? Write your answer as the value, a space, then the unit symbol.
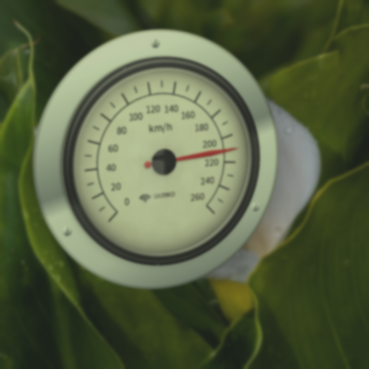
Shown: 210 km/h
